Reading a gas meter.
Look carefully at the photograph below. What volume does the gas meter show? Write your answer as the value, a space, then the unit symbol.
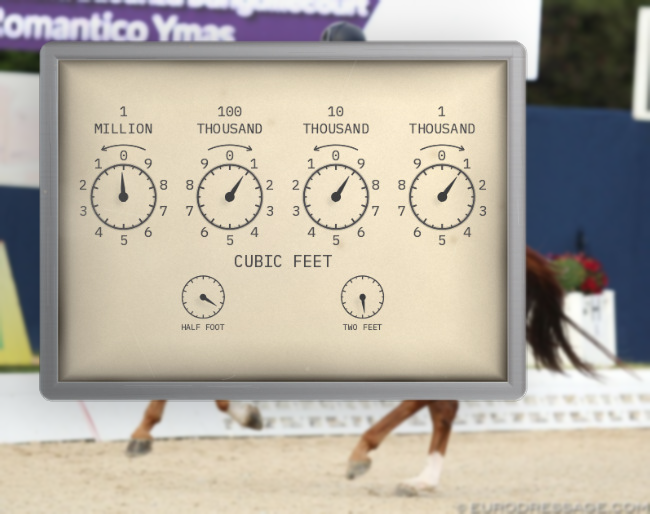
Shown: 9100 ft³
